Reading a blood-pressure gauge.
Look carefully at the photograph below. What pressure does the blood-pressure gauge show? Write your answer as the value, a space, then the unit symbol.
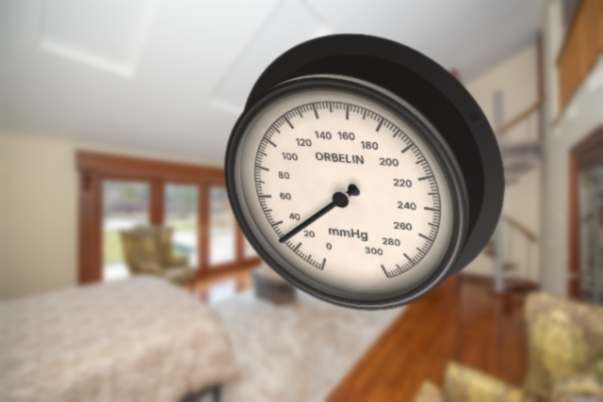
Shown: 30 mmHg
